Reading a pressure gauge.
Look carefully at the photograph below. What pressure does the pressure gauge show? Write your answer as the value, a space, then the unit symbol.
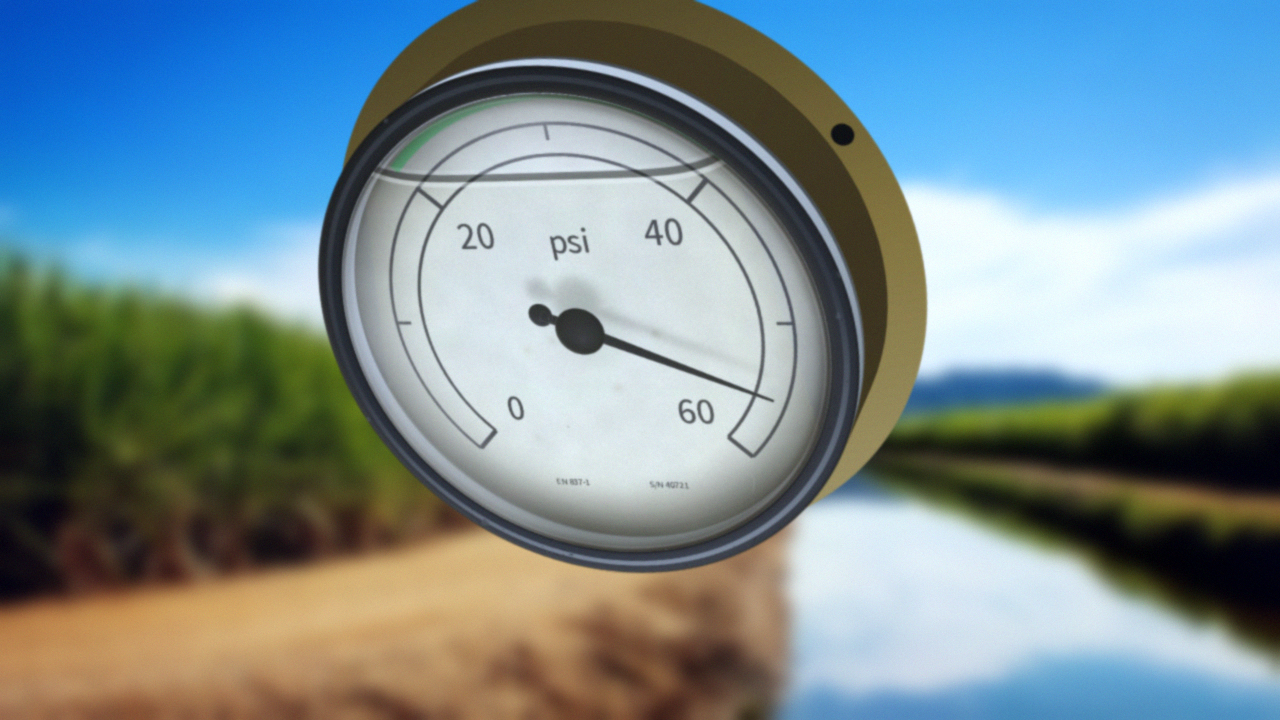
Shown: 55 psi
